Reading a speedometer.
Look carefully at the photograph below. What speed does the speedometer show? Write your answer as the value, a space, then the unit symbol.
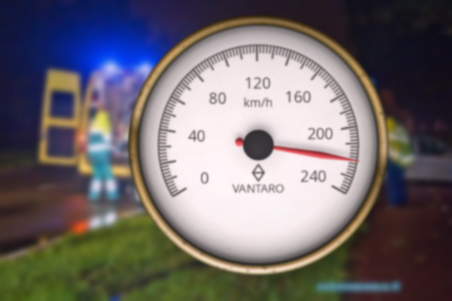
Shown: 220 km/h
